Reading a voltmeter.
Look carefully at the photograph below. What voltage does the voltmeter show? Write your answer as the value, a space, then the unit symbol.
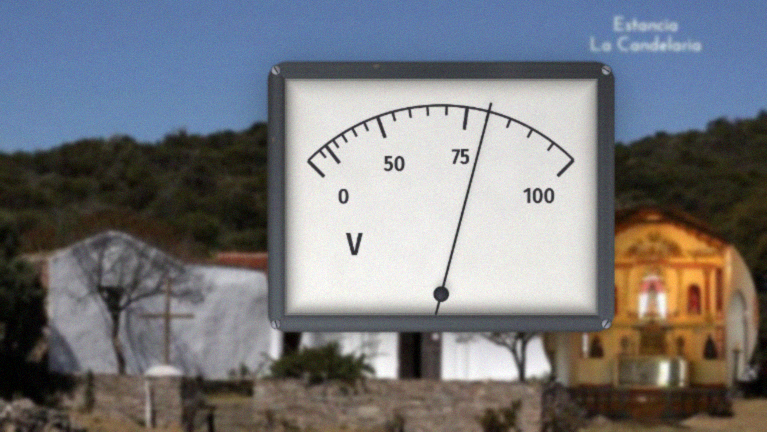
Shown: 80 V
